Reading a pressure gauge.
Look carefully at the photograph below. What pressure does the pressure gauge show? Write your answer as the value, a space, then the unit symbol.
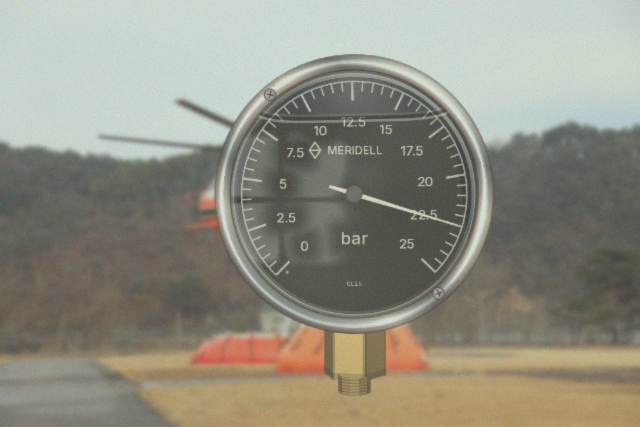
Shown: 22.5 bar
